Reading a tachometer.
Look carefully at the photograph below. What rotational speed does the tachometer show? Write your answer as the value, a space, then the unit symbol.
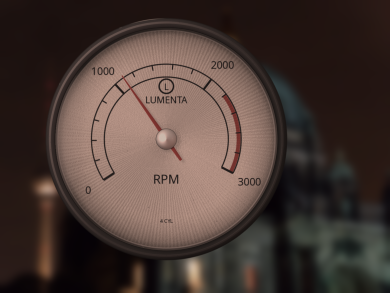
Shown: 1100 rpm
